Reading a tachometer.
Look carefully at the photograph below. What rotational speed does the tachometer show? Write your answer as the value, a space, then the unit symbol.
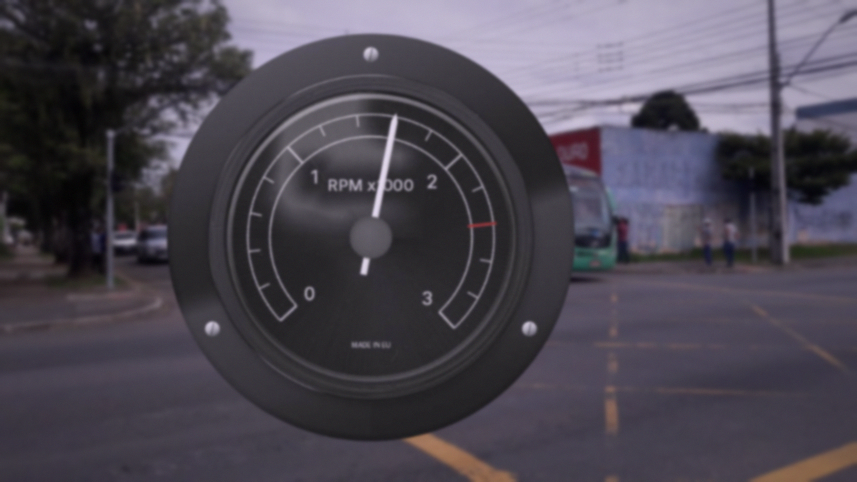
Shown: 1600 rpm
